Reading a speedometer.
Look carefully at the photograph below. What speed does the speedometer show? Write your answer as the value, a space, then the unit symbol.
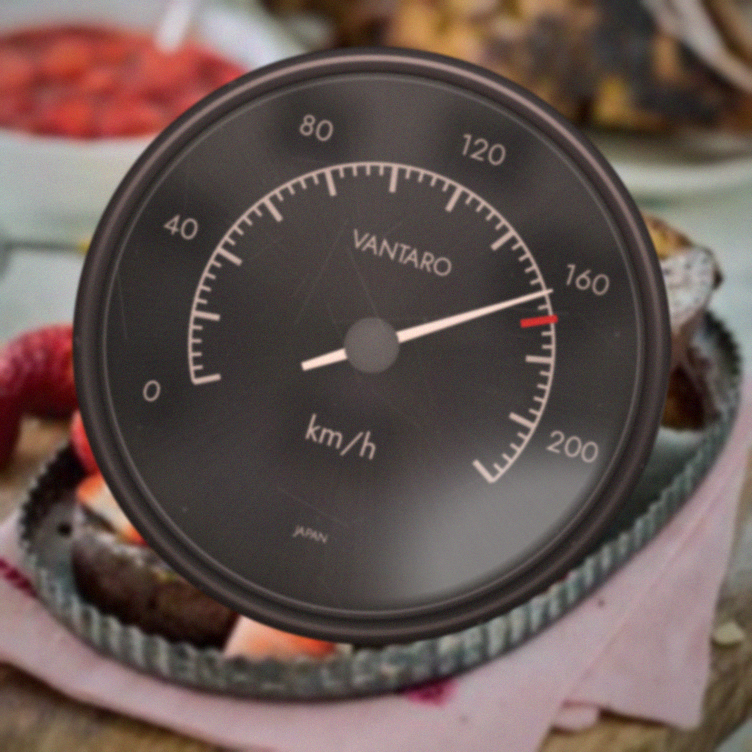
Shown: 160 km/h
